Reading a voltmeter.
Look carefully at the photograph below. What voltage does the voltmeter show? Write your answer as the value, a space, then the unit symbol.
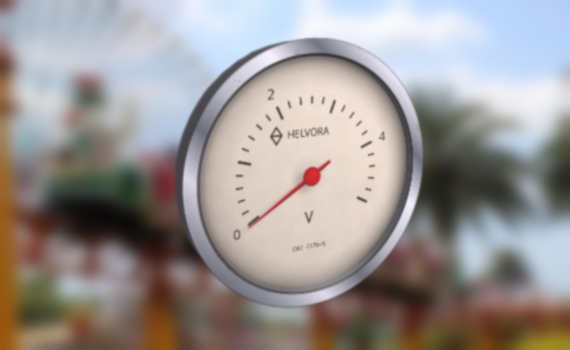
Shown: 0 V
